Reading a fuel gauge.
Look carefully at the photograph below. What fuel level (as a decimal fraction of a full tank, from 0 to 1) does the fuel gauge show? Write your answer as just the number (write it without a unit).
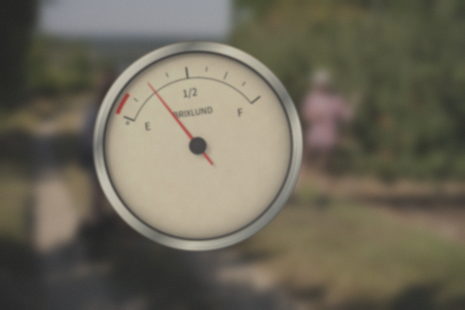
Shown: 0.25
